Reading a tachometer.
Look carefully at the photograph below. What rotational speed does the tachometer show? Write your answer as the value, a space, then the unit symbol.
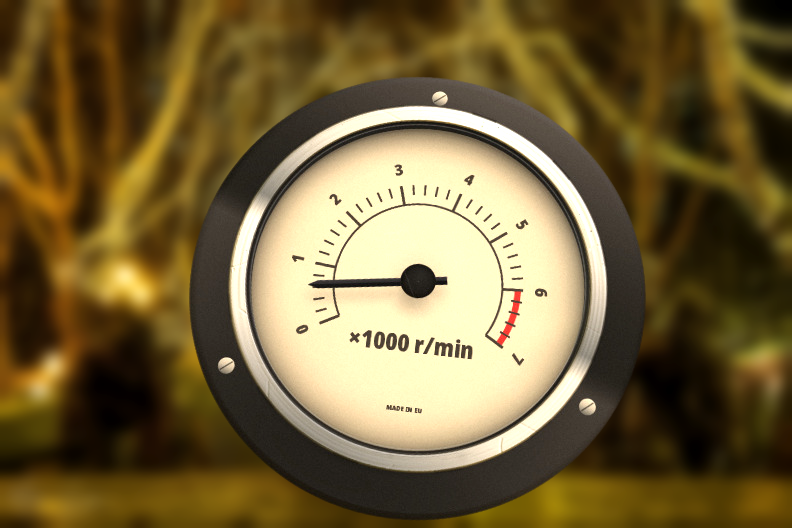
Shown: 600 rpm
